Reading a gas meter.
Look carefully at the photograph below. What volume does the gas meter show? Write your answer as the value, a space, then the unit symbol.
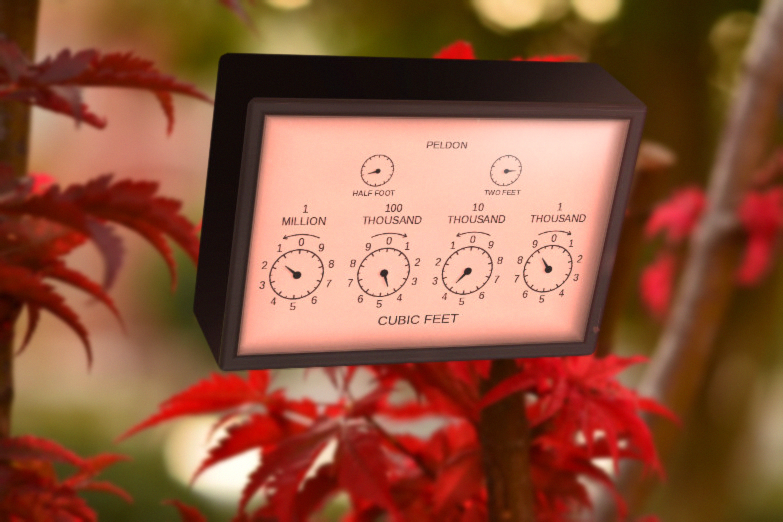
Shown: 143900 ft³
